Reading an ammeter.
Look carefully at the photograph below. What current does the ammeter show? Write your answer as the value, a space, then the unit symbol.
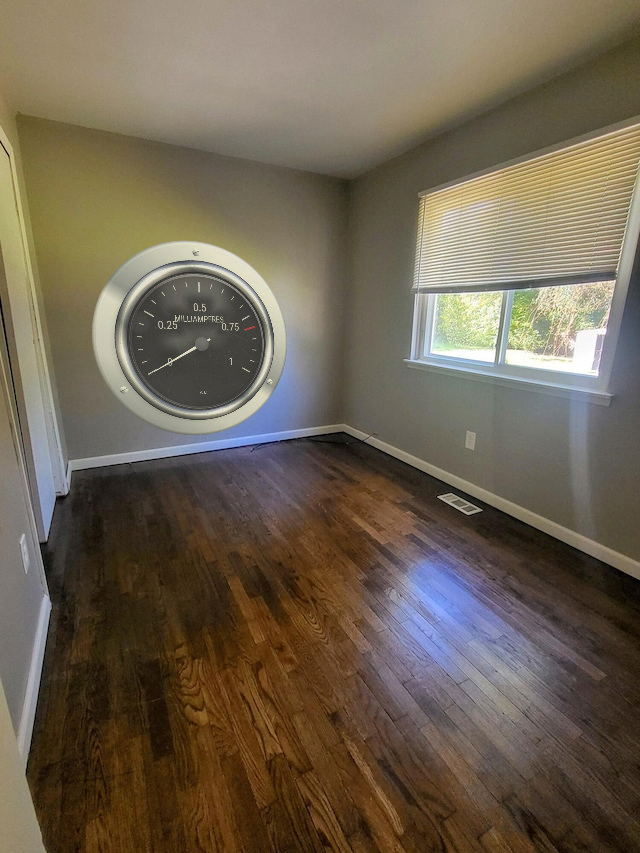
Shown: 0 mA
